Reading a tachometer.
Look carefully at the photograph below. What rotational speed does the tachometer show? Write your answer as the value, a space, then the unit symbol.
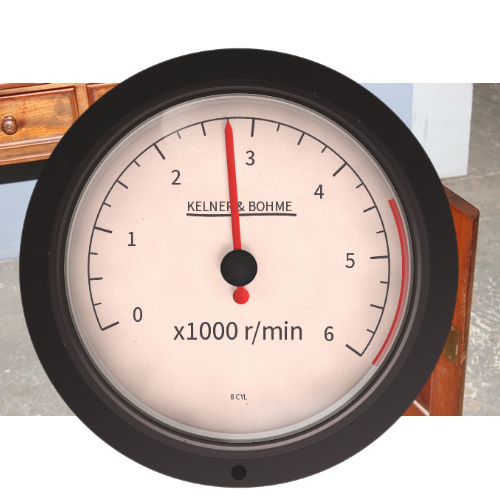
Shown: 2750 rpm
